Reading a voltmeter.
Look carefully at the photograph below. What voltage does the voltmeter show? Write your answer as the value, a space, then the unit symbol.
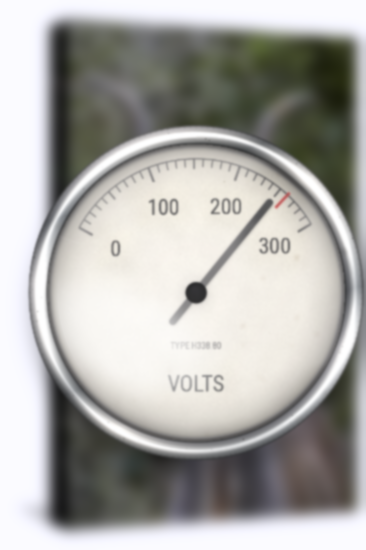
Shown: 250 V
